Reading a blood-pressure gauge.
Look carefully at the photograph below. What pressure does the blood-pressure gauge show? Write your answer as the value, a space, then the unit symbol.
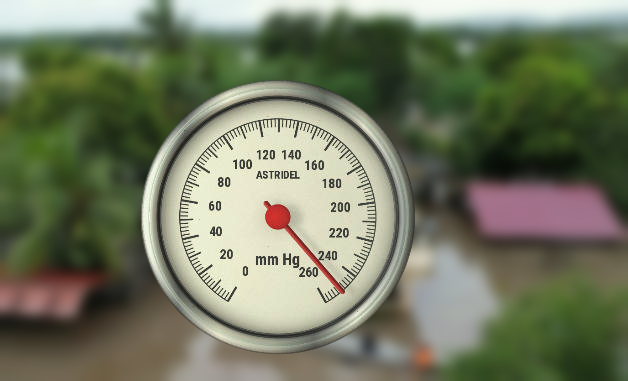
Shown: 250 mmHg
